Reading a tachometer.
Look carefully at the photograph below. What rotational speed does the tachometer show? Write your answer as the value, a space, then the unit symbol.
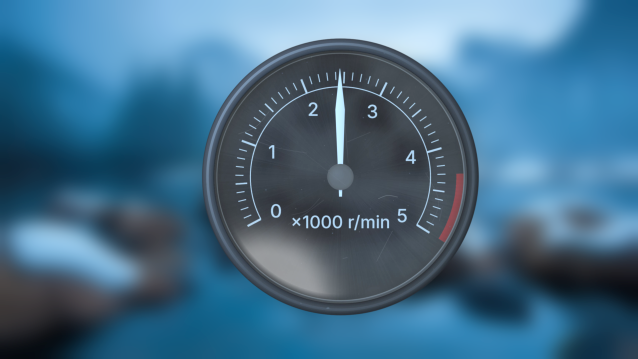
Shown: 2450 rpm
